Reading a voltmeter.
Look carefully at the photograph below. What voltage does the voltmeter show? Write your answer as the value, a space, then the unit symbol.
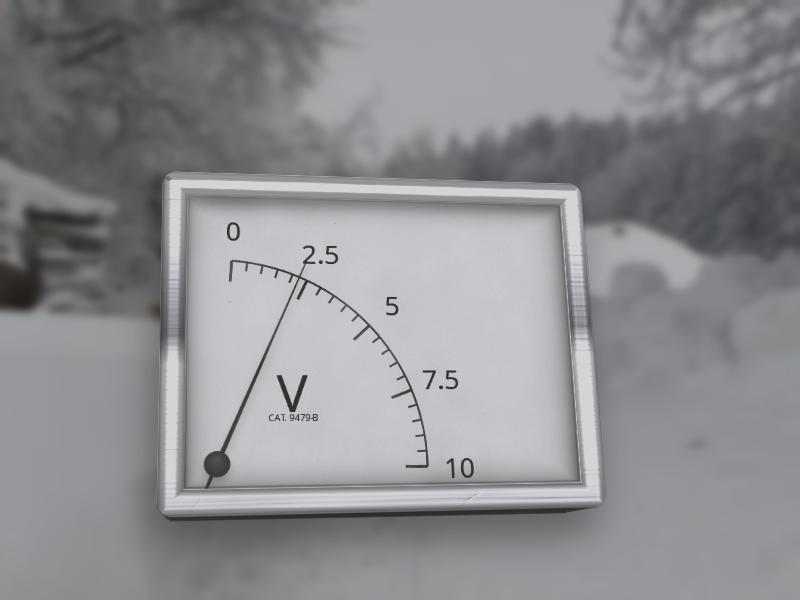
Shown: 2.25 V
